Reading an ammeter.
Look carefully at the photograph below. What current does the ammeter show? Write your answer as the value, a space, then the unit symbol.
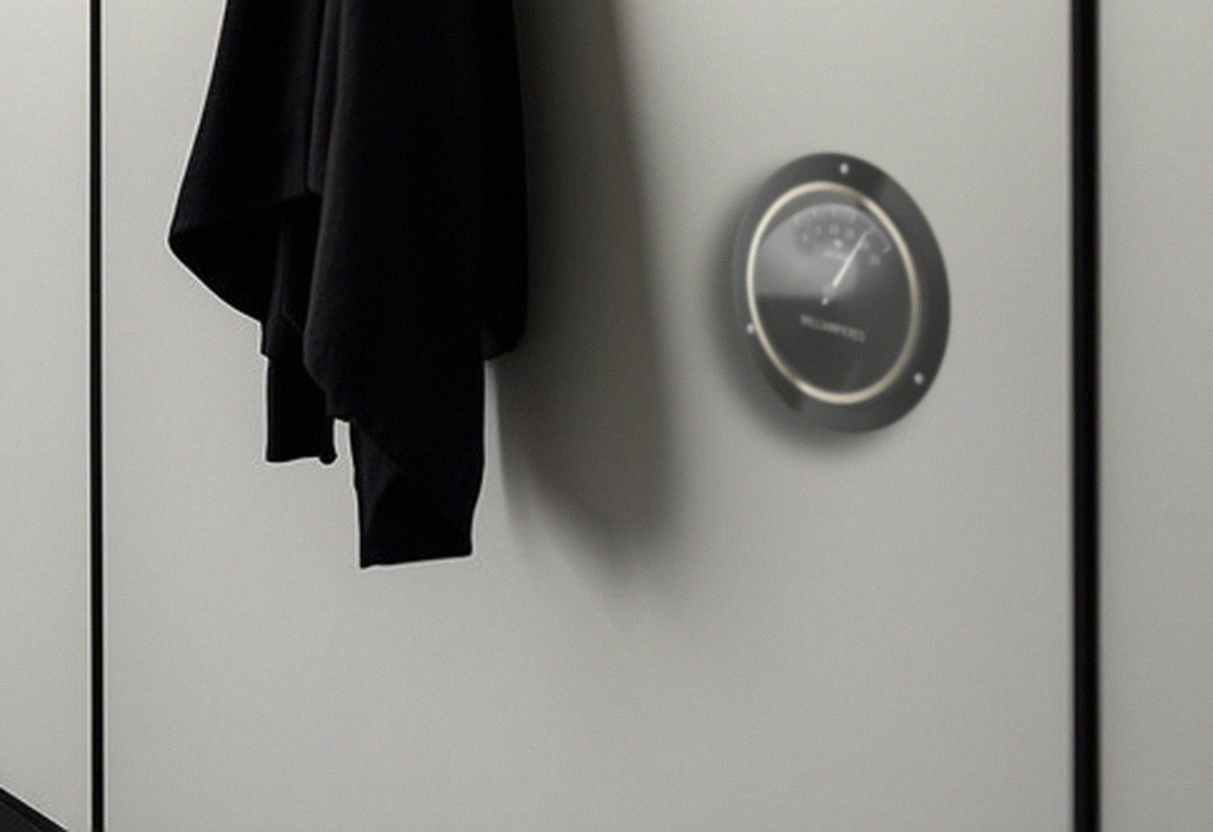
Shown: 20 mA
